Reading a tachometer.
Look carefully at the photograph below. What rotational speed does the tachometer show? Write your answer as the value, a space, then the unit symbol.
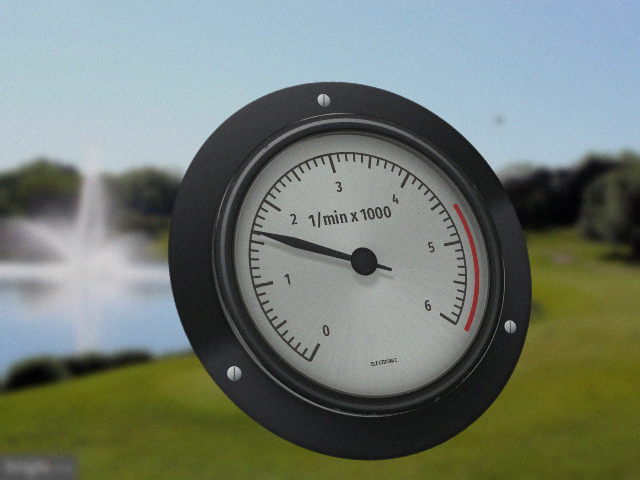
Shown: 1600 rpm
